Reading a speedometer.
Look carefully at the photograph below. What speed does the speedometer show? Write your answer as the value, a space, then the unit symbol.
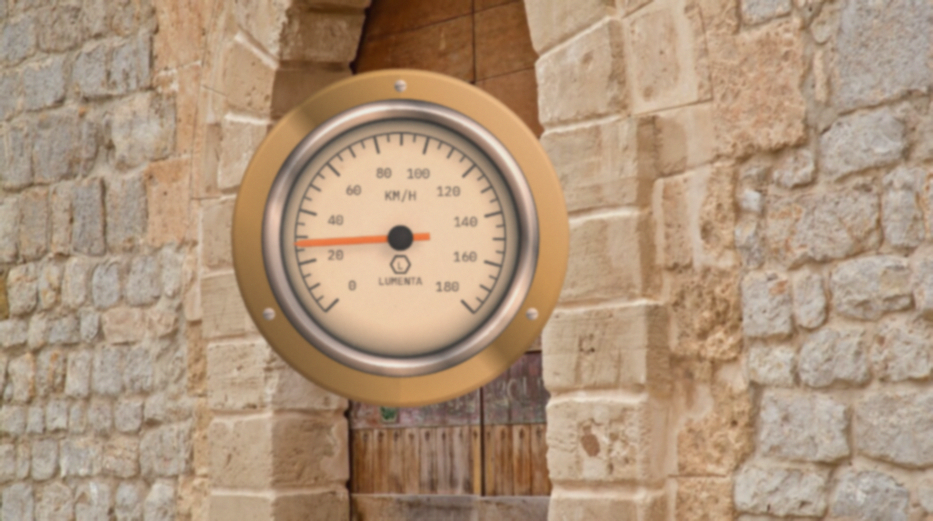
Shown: 27.5 km/h
